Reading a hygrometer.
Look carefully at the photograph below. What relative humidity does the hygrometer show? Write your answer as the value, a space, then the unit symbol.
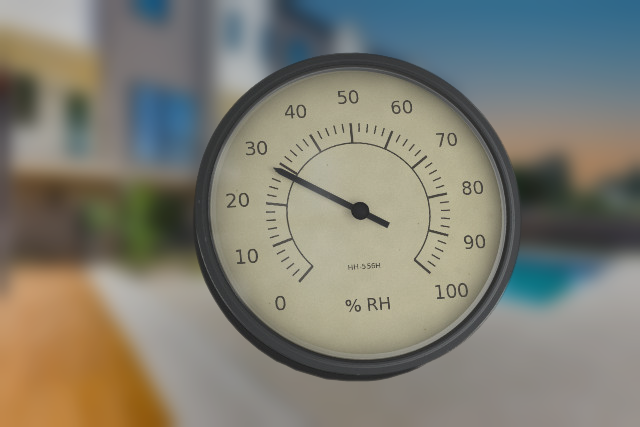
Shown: 28 %
